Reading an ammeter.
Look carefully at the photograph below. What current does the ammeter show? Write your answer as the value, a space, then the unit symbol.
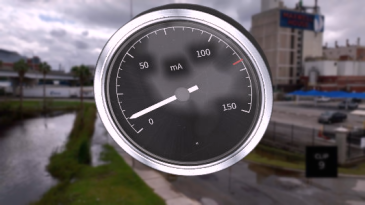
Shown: 10 mA
